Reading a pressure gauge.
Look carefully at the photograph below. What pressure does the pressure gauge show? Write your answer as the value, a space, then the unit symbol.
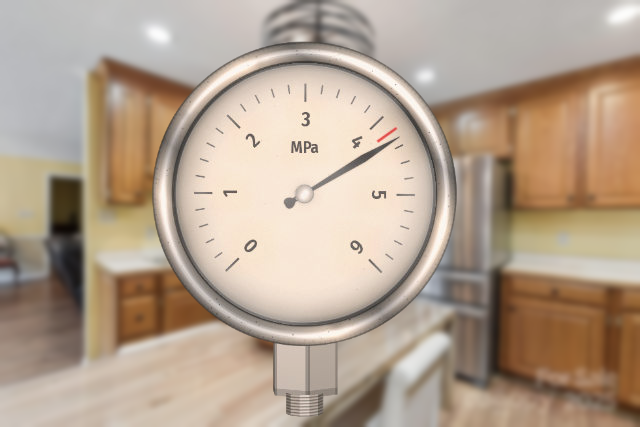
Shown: 4.3 MPa
